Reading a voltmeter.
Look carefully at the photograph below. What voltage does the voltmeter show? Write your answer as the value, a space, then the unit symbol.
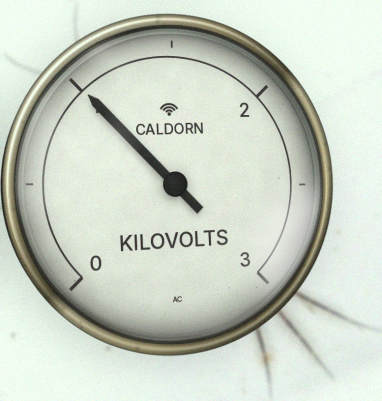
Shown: 1 kV
